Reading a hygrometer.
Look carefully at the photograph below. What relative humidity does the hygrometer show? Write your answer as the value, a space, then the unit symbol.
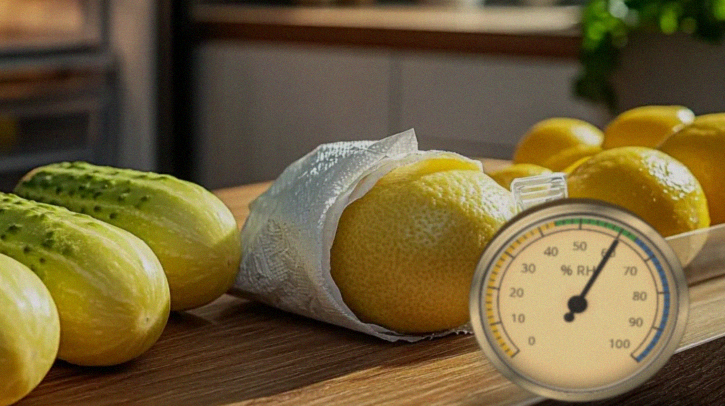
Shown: 60 %
